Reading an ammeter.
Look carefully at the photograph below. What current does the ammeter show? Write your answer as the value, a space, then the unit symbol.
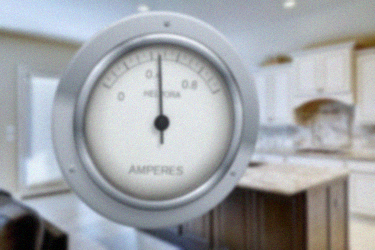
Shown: 0.45 A
